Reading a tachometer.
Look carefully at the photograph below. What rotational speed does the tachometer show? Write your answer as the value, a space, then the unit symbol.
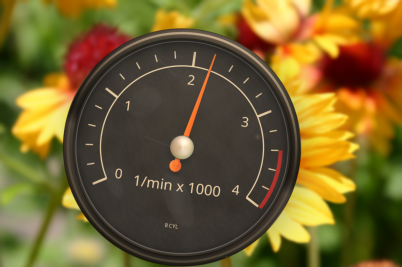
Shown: 2200 rpm
